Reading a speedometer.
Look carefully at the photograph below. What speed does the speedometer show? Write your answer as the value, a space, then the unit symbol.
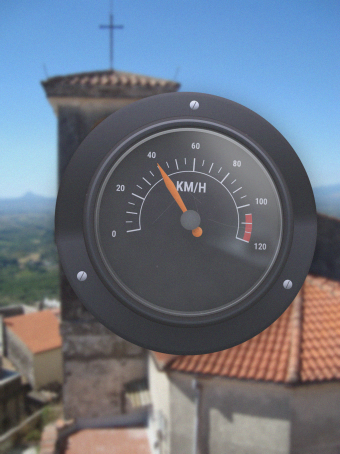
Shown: 40 km/h
